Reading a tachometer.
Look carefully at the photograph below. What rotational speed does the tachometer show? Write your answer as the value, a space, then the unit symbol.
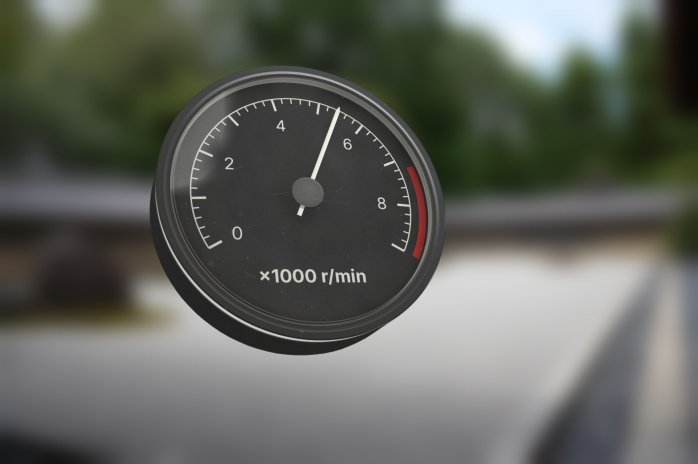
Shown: 5400 rpm
